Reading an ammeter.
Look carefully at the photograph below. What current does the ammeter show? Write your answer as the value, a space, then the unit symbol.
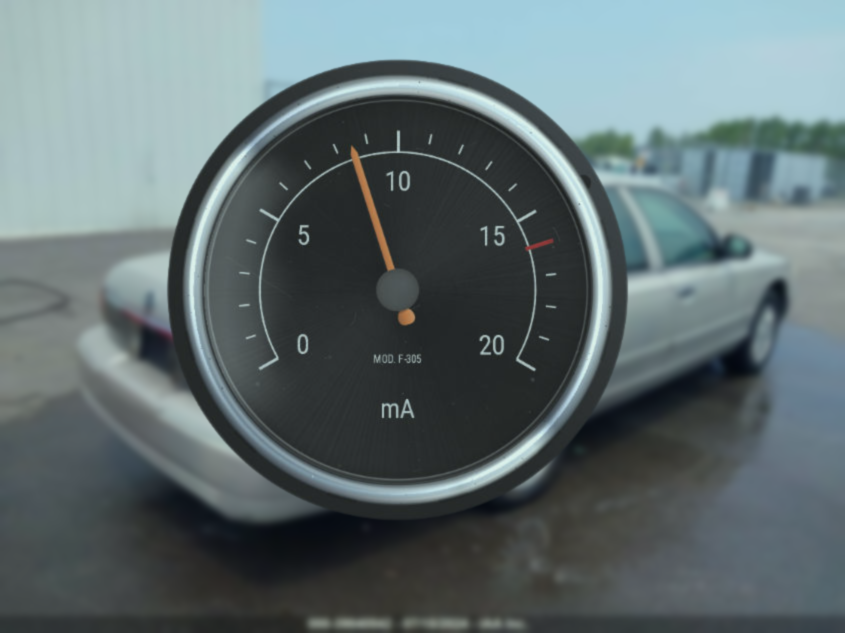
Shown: 8.5 mA
